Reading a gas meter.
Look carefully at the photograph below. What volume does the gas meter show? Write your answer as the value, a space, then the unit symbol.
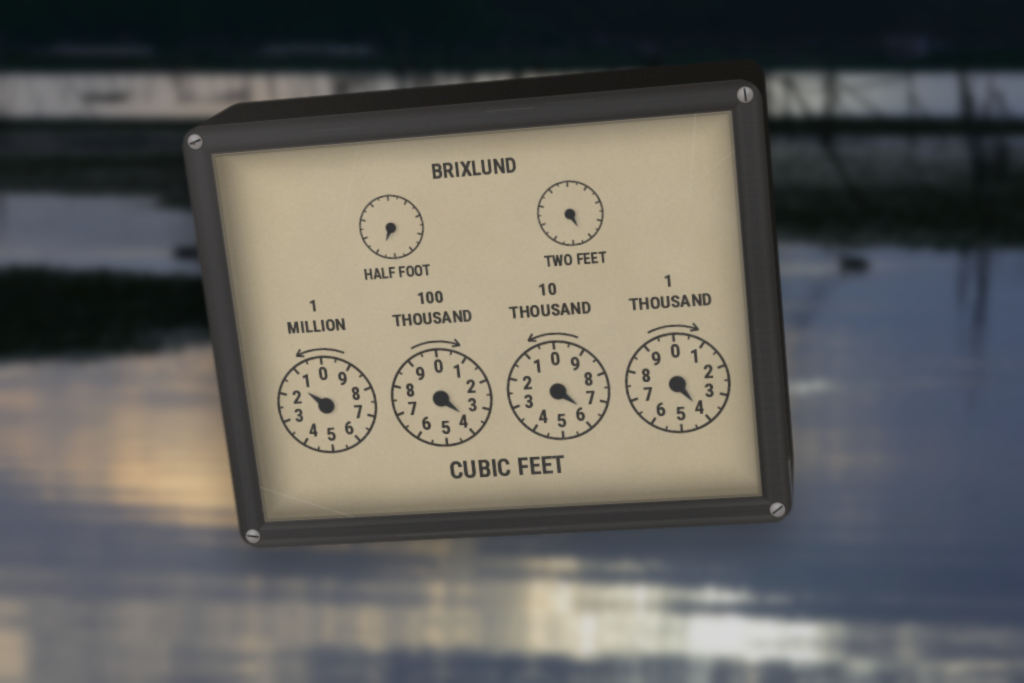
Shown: 136400 ft³
